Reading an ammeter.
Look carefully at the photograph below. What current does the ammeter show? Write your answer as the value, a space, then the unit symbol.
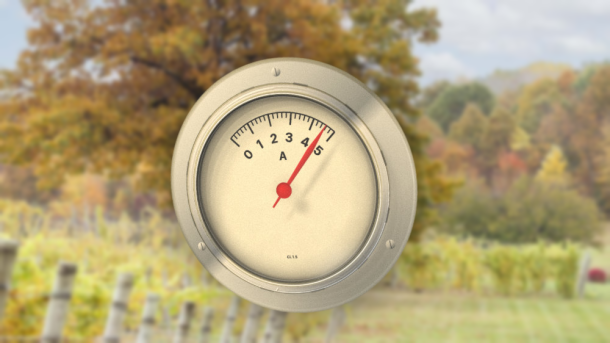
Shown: 4.6 A
